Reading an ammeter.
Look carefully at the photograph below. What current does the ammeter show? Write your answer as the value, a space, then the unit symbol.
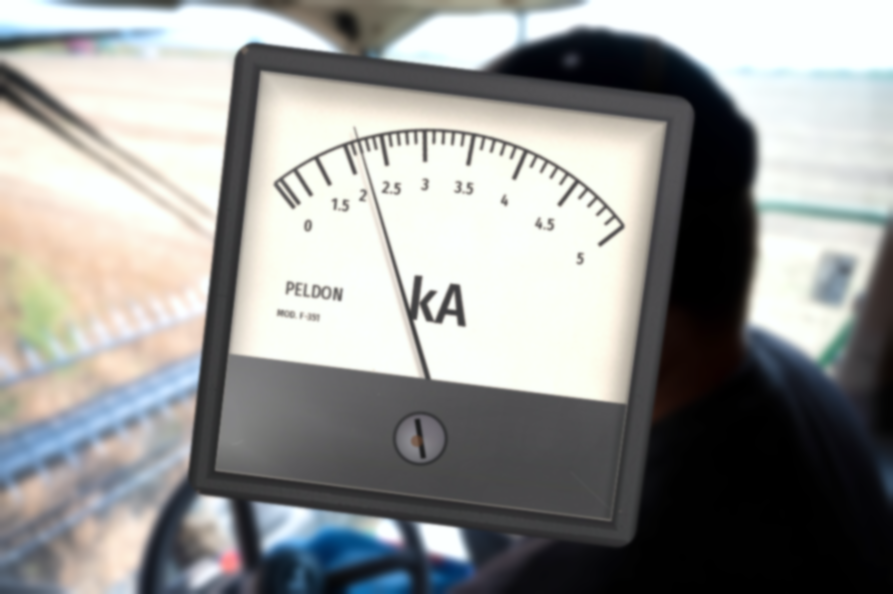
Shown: 2.2 kA
